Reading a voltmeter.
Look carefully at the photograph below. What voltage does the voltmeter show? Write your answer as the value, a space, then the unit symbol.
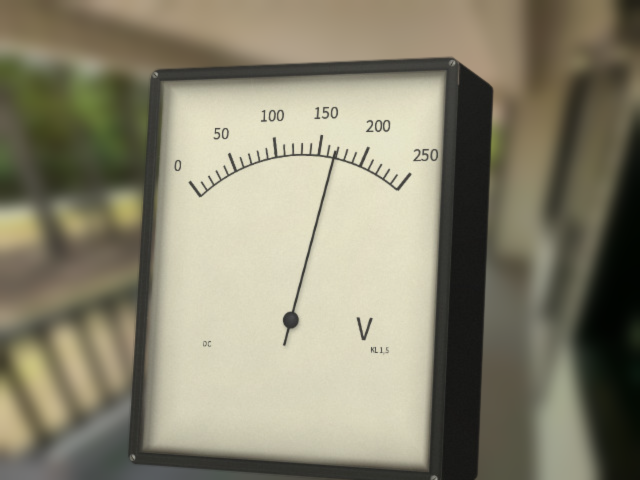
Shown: 170 V
